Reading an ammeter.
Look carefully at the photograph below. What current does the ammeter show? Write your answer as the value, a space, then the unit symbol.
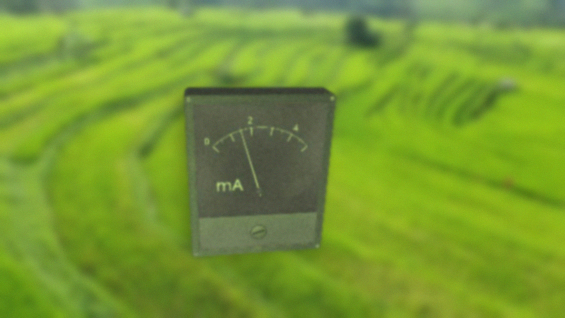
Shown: 1.5 mA
